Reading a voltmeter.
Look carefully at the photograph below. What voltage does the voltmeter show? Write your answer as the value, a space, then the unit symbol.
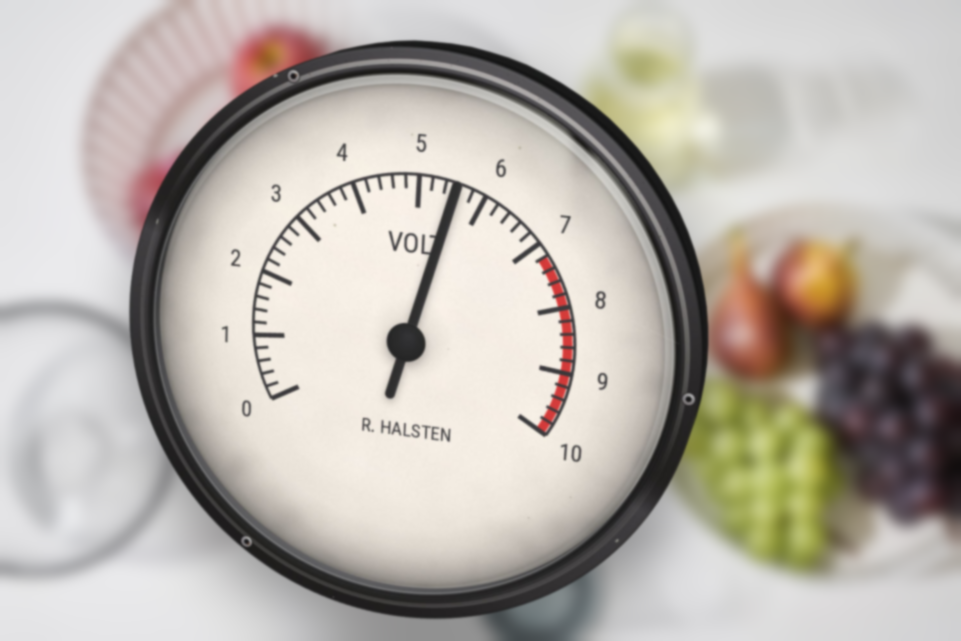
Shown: 5.6 V
